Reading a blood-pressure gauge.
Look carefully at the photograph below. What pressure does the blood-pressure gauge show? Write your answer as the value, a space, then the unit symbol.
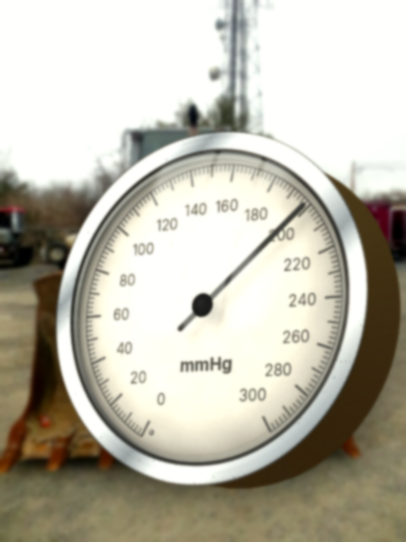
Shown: 200 mmHg
